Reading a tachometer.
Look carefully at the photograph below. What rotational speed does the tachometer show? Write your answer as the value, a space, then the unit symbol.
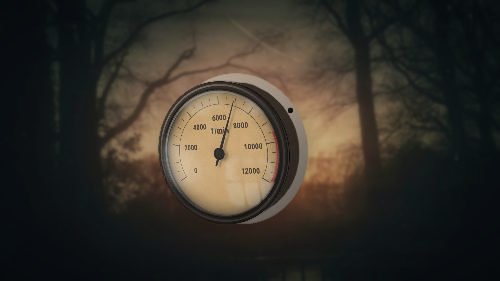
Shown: 7000 rpm
